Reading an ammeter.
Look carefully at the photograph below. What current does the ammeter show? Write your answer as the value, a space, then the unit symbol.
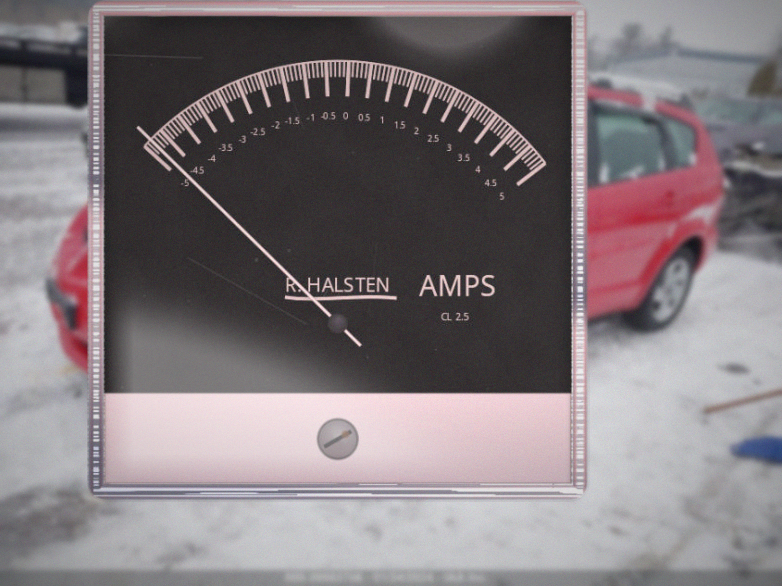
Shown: -4.8 A
